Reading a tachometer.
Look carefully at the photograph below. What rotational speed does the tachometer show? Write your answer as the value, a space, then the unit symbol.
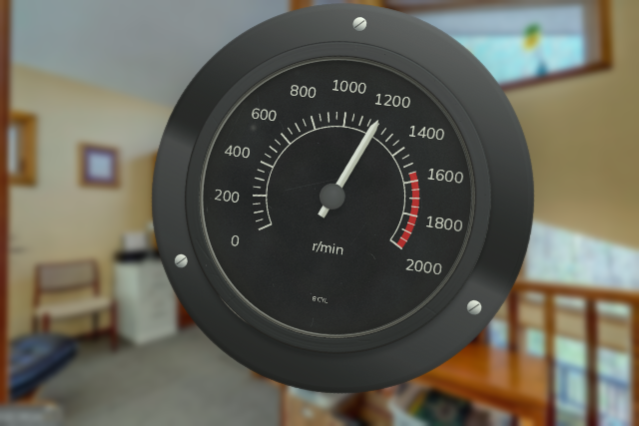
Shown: 1200 rpm
